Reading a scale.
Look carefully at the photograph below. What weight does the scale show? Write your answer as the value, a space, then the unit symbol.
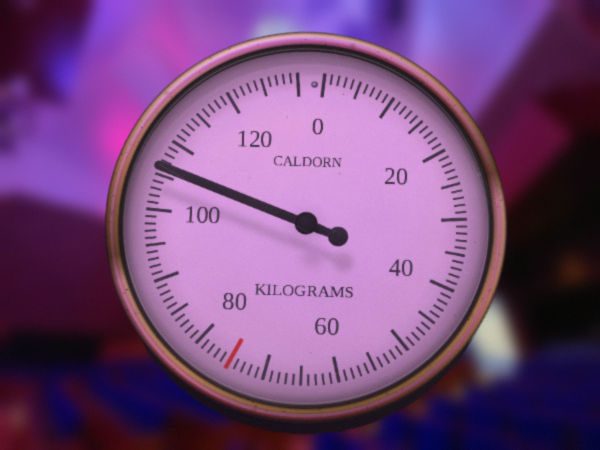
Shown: 106 kg
